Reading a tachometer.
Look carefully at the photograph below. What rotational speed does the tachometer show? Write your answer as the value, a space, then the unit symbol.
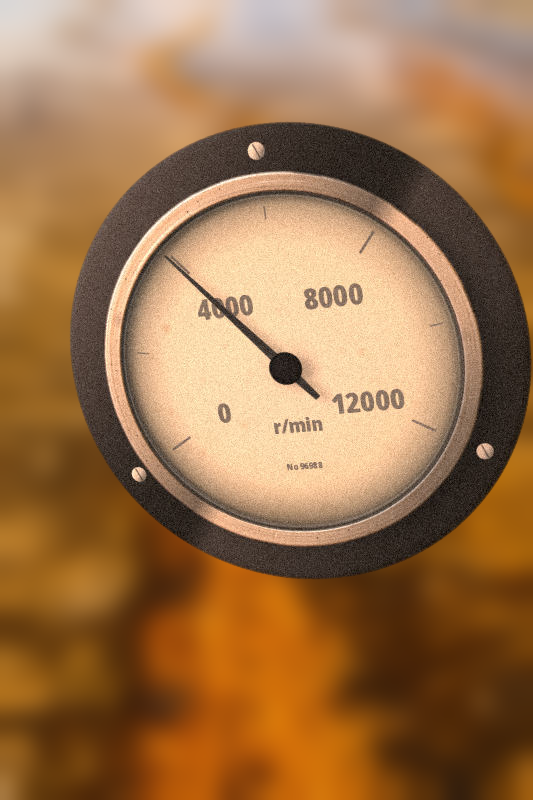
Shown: 4000 rpm
